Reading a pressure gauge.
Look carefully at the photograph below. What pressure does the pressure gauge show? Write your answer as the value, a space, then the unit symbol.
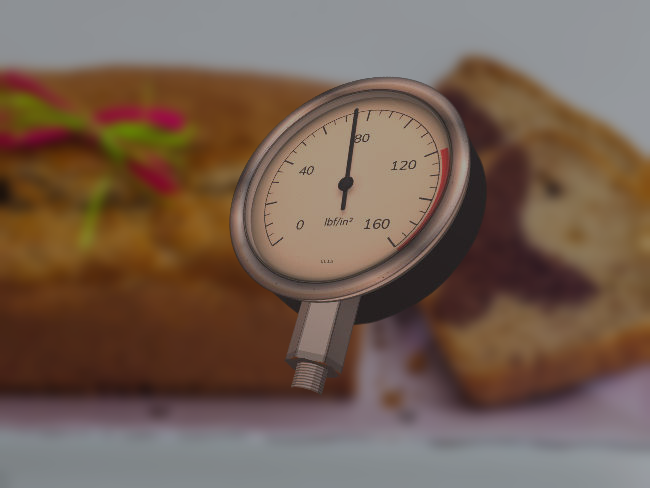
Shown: 75 psi
